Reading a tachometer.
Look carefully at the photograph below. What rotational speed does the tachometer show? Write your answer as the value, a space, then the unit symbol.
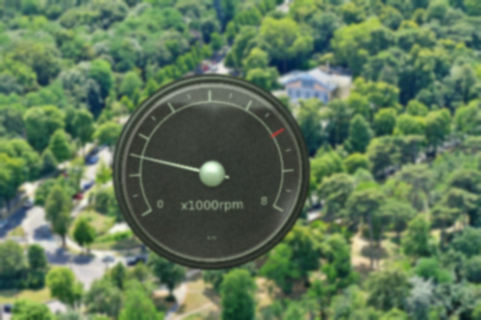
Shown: 1500 rpm
